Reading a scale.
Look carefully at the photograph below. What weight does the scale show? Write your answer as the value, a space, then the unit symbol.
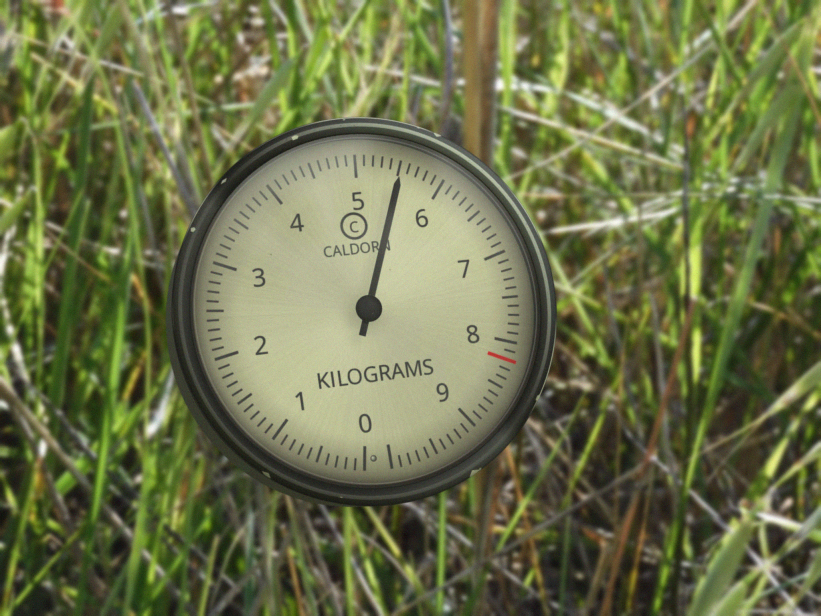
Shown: 5.5 kg
